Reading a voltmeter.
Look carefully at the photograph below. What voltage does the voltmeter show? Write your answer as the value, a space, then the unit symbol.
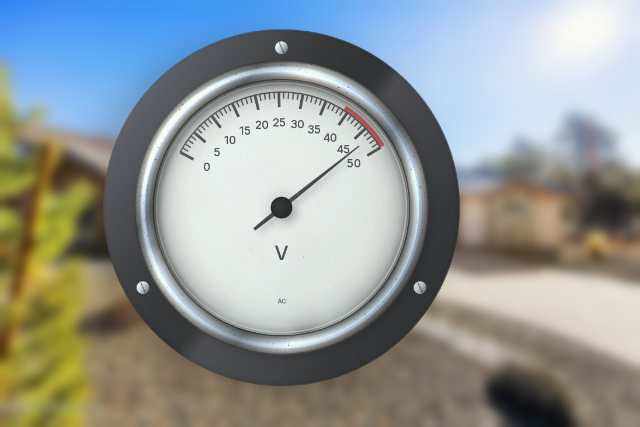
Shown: 47 V
